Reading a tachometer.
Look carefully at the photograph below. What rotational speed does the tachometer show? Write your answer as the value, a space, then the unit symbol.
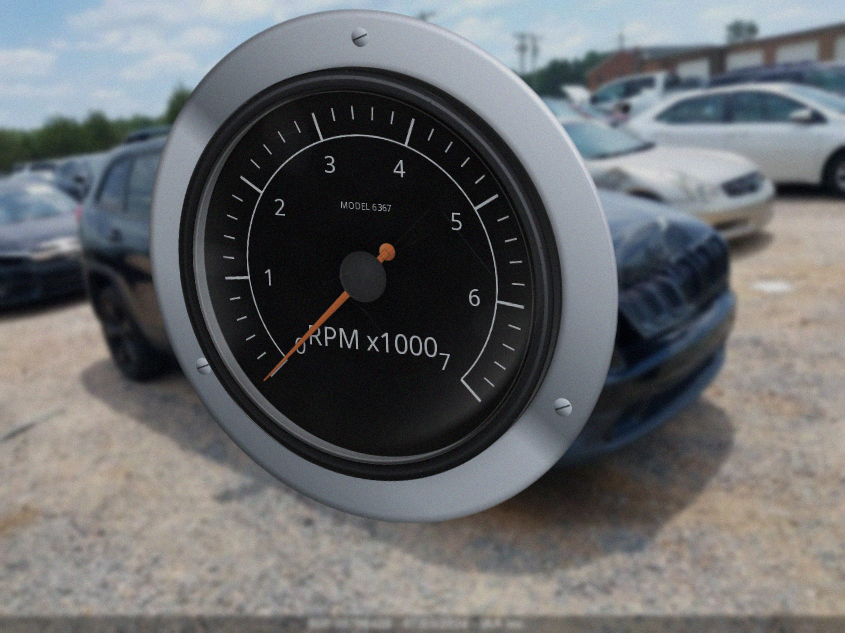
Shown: 0 rpm
